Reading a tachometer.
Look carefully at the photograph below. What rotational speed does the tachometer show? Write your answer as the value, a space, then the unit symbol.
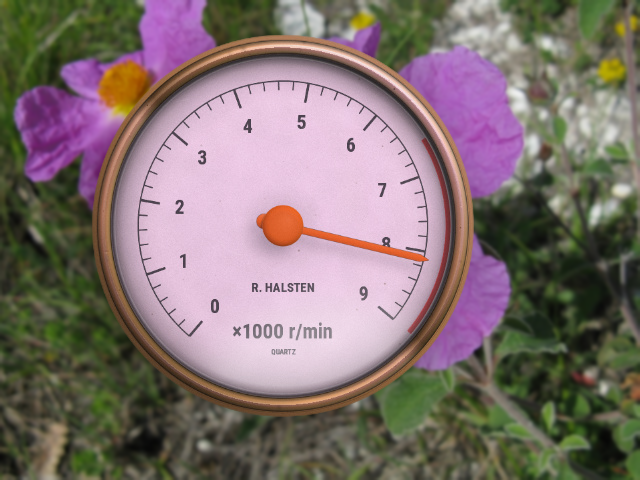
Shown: 8100 rpm
